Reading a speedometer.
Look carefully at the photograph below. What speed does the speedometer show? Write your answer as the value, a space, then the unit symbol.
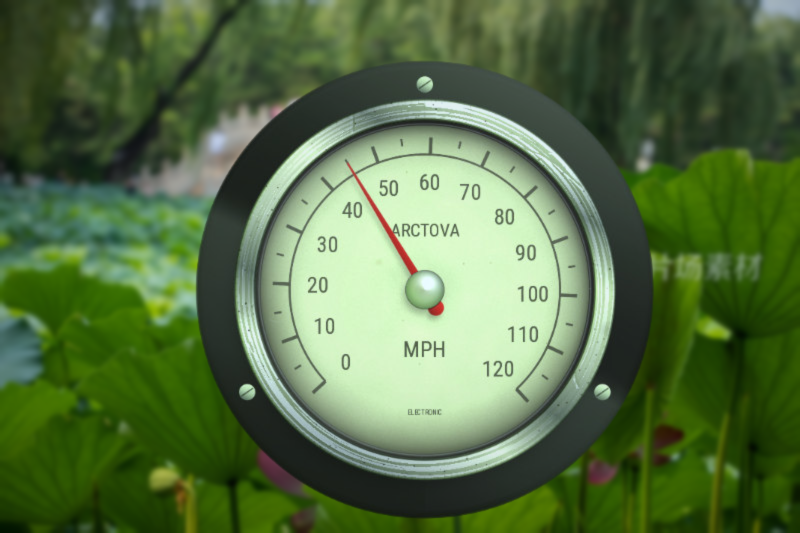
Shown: 45 mph
